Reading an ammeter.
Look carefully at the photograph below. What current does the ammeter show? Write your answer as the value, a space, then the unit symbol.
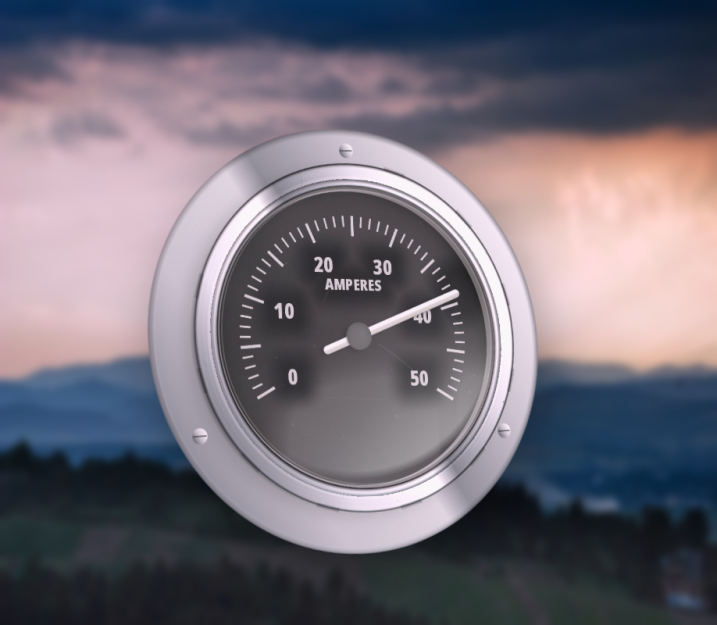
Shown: 39 A
